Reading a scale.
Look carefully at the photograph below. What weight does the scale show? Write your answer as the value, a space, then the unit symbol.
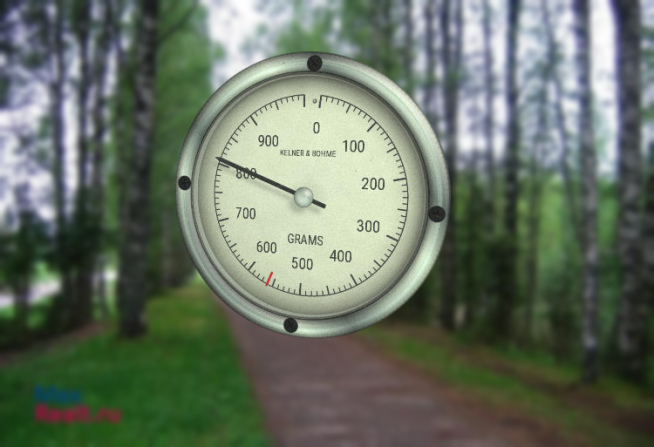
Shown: 810 g
